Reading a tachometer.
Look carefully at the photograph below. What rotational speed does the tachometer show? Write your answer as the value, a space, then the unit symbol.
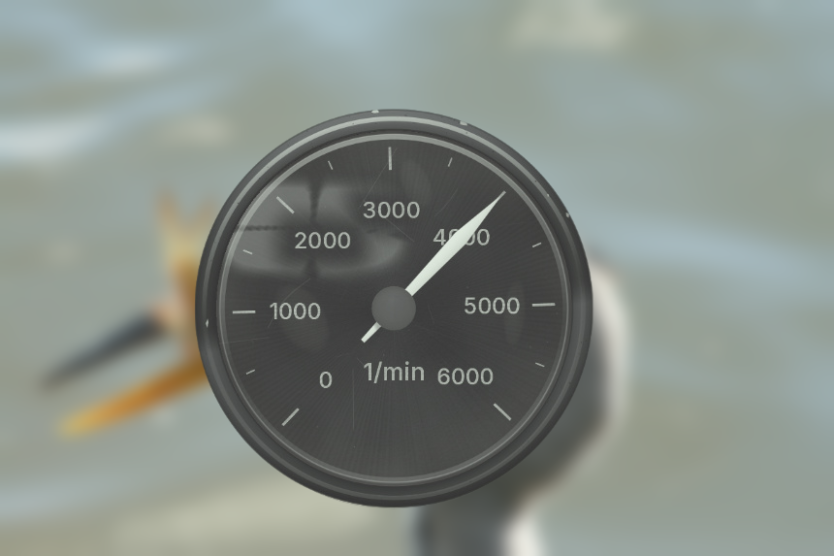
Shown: 4000 rpm
